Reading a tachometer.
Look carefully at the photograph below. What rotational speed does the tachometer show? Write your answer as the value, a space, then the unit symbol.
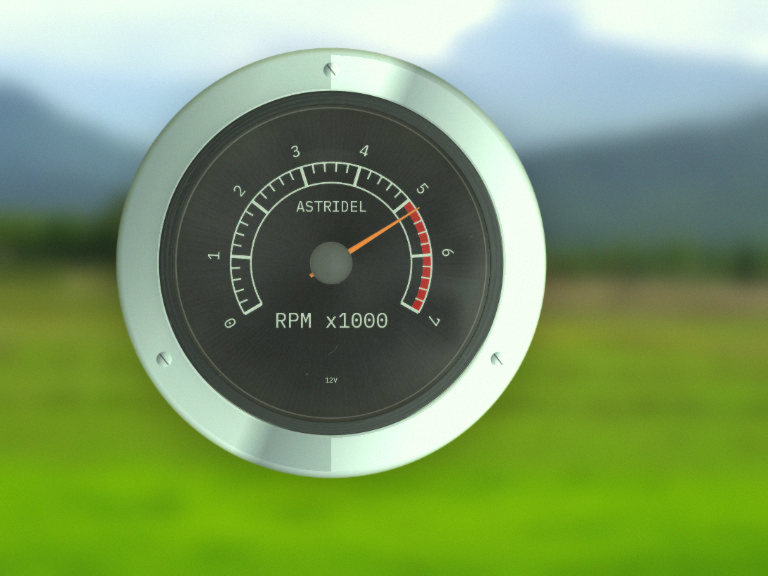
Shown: 5200 rpm
